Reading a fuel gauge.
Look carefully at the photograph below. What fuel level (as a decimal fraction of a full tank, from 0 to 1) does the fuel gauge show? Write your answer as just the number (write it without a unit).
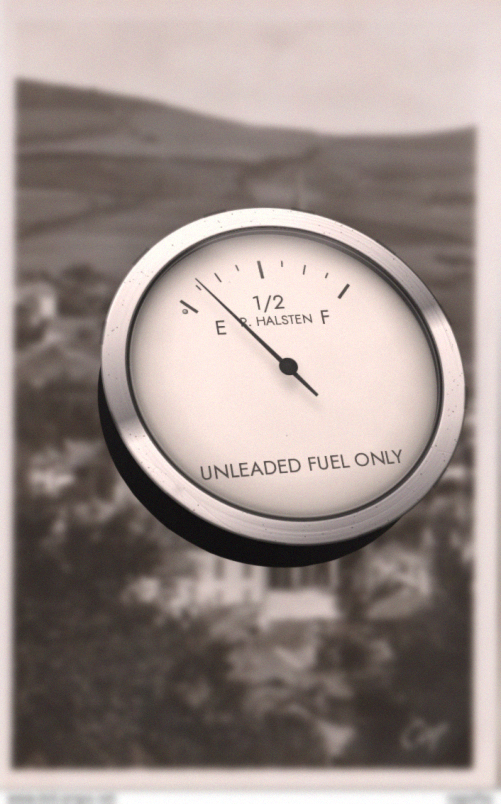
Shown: 0.125
